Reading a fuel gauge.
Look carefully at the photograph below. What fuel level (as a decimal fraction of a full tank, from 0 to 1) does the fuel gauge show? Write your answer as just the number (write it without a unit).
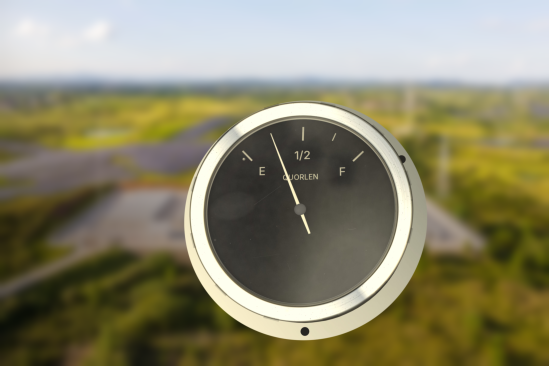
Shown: 0.25
